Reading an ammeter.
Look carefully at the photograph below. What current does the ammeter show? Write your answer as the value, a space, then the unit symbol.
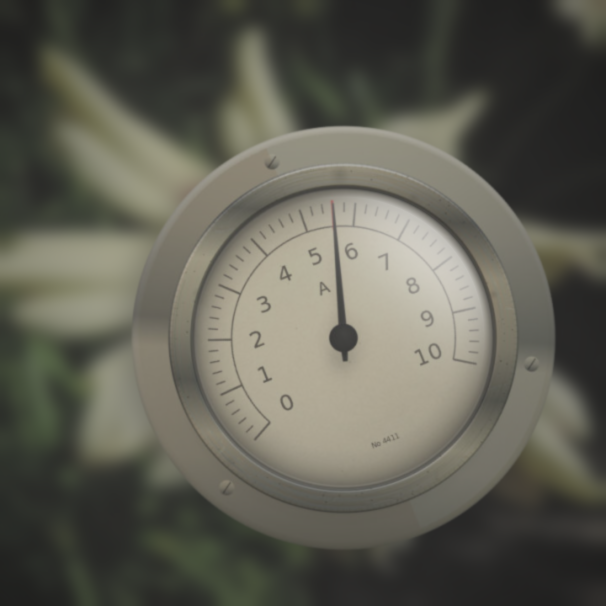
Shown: 5.6 A
